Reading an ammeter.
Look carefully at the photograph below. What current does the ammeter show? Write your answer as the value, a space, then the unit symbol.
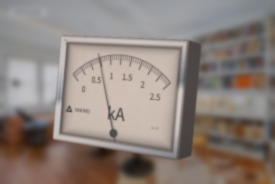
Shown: 0.75 kA
